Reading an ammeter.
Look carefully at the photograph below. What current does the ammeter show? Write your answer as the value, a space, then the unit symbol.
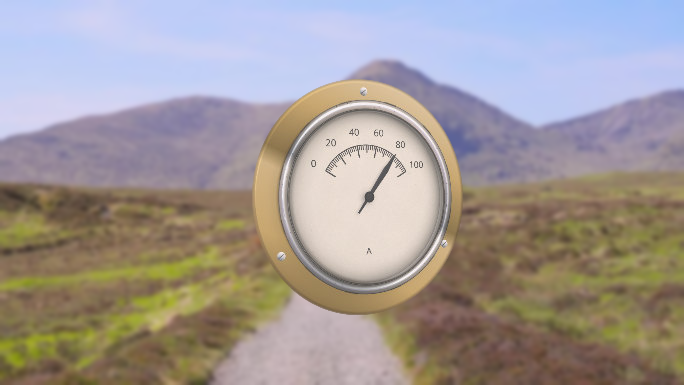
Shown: 80 A
